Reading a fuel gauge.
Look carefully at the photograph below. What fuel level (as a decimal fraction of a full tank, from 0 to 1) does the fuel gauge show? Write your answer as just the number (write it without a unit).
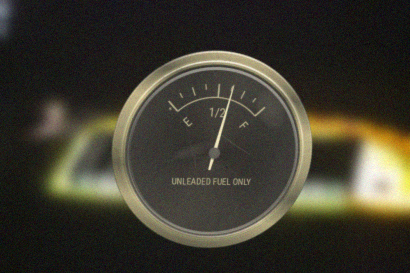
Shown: 0.625
